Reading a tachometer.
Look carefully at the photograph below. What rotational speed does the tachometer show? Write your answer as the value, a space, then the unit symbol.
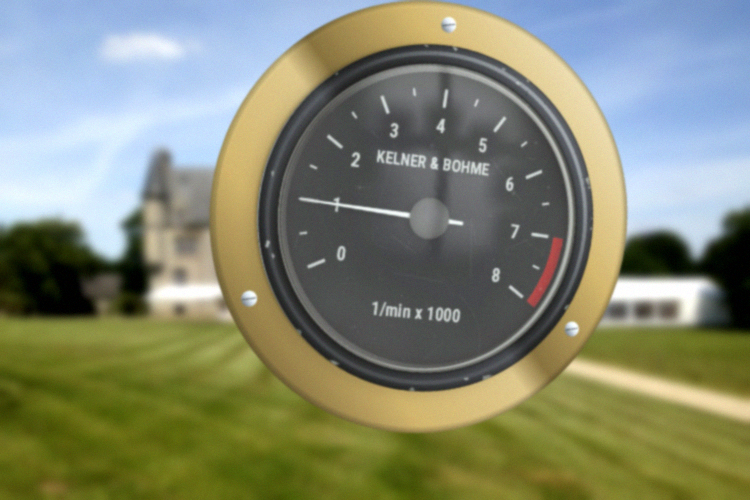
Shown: 1000 rpm
